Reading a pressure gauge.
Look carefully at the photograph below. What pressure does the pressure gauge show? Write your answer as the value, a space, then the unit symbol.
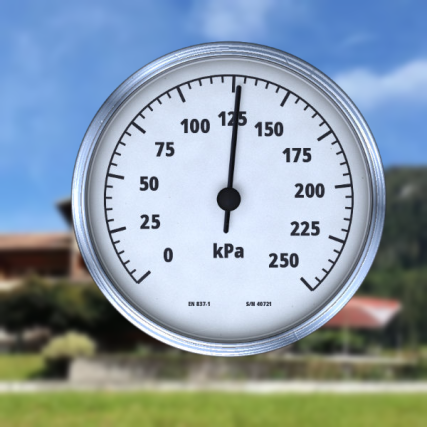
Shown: 127.5 kPa
